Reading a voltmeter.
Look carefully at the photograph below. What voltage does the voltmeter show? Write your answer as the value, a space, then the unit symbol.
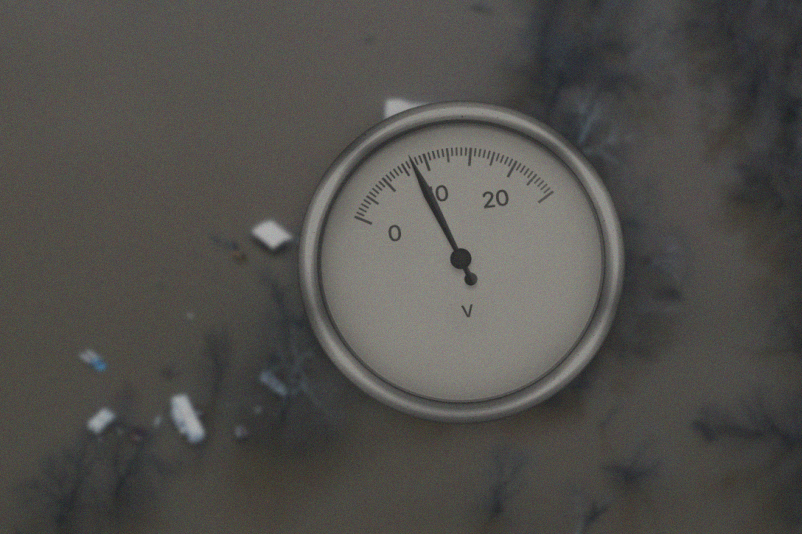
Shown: 8.5 V
